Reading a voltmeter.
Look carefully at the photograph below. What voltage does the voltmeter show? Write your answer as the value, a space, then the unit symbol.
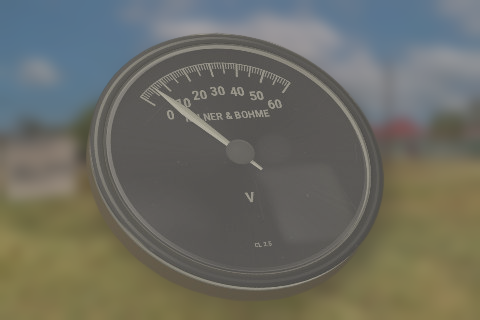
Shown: 5 V
